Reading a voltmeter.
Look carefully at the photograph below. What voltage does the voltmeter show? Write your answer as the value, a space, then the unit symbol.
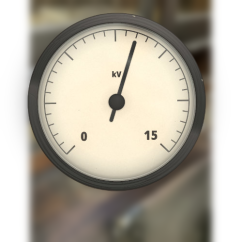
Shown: 8.5 kV
